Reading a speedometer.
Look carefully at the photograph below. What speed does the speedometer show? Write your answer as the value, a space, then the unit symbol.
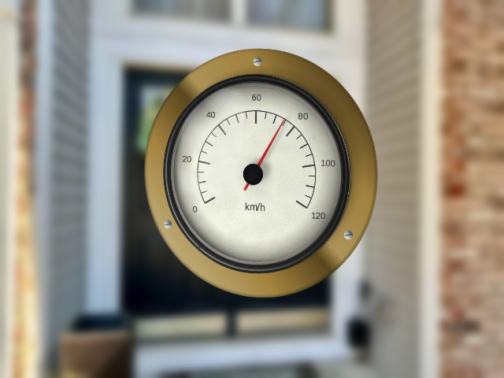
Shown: 75 km/h
